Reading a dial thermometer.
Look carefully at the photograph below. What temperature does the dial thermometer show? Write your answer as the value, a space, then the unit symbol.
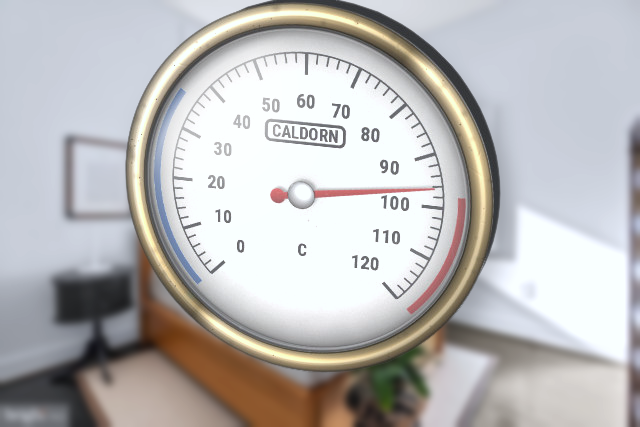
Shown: 96 °C
